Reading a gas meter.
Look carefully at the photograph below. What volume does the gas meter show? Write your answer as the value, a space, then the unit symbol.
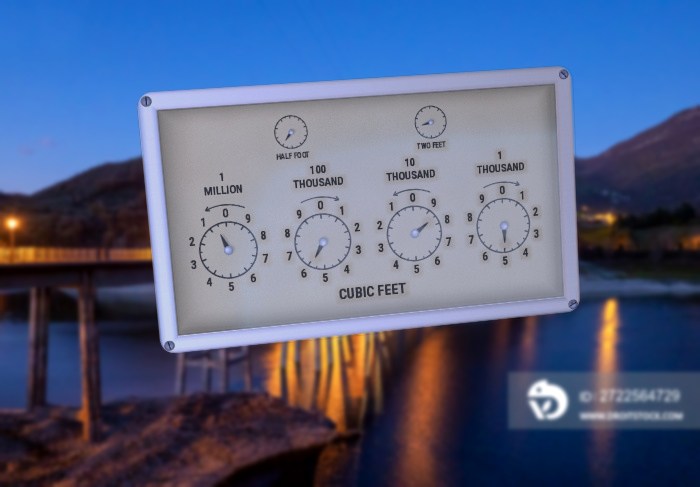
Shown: 58500 ft³
